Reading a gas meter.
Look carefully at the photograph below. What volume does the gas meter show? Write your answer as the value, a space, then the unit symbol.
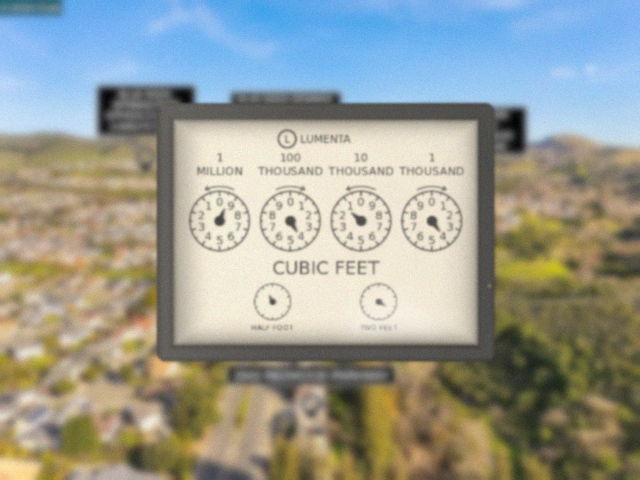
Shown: 941400 ft³
